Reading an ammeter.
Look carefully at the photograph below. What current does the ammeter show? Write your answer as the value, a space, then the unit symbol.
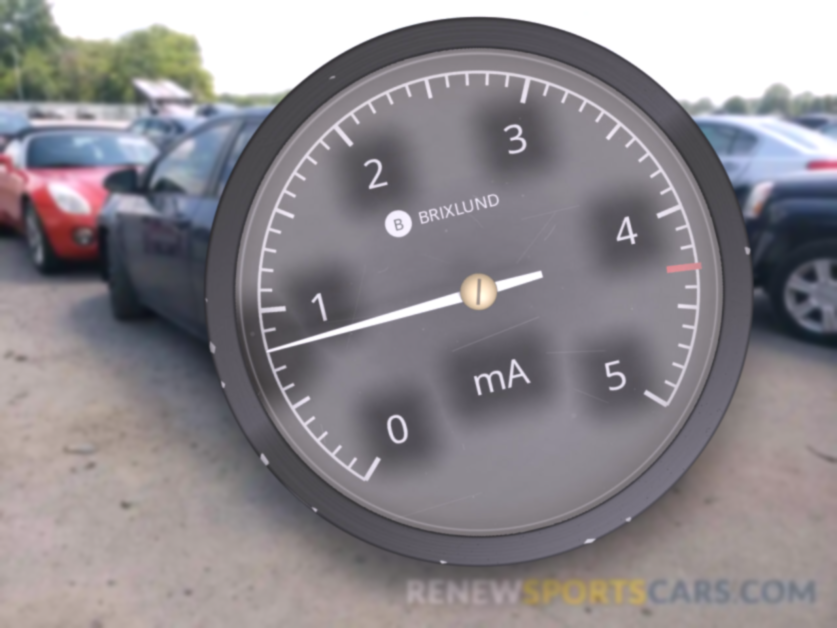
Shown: 0.8 mA
